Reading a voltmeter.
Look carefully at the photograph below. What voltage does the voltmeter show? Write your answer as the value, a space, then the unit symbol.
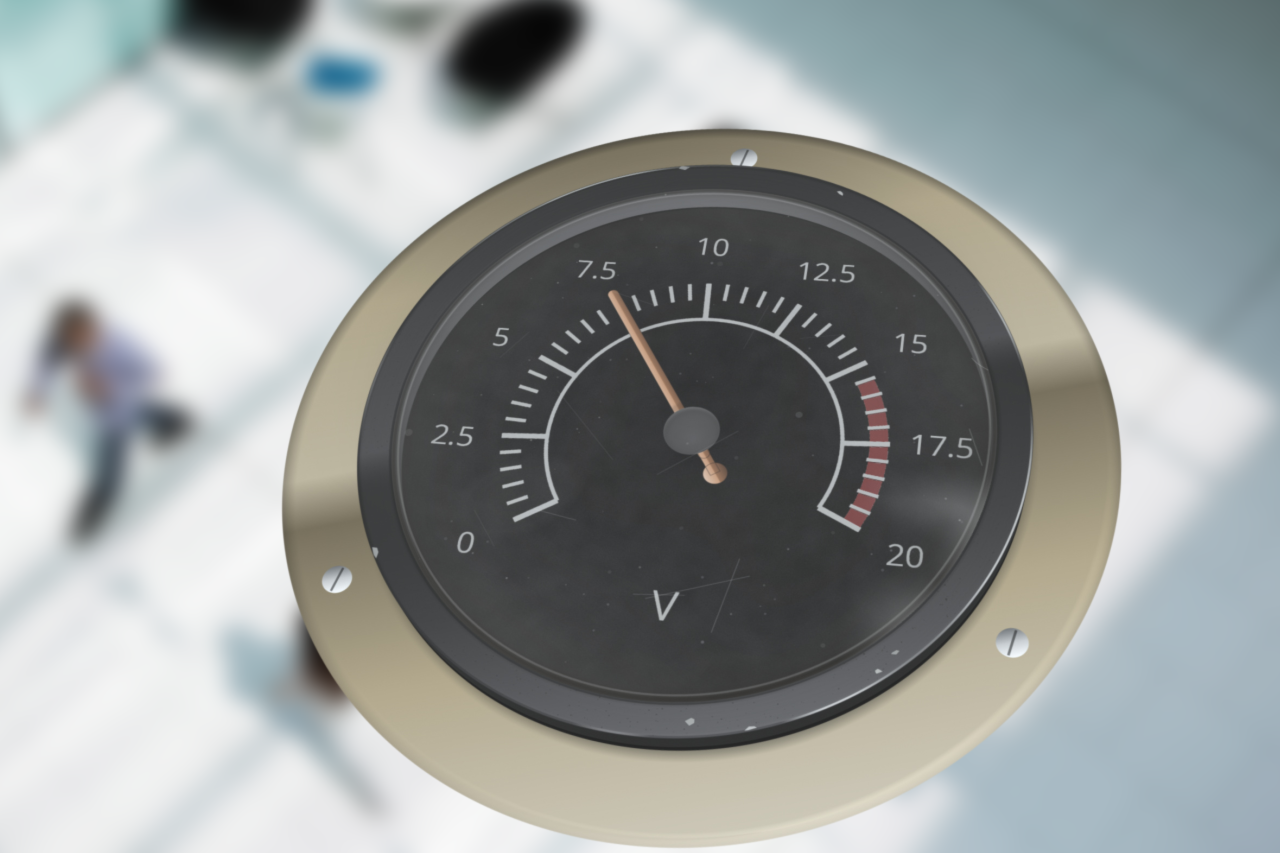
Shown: 7.5 V
